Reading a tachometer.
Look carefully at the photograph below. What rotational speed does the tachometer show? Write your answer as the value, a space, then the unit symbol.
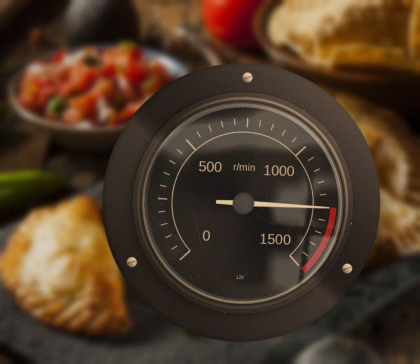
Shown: 1250 rpm
